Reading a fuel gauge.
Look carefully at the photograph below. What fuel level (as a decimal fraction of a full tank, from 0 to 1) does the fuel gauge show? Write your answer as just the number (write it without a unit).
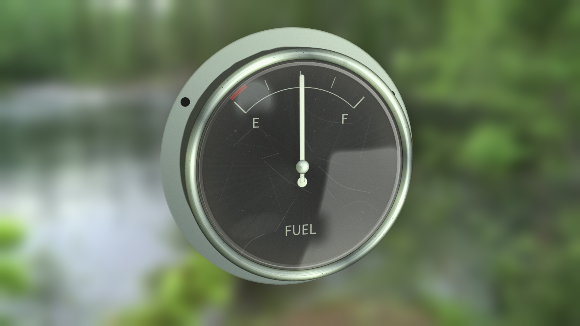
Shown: 0.5
